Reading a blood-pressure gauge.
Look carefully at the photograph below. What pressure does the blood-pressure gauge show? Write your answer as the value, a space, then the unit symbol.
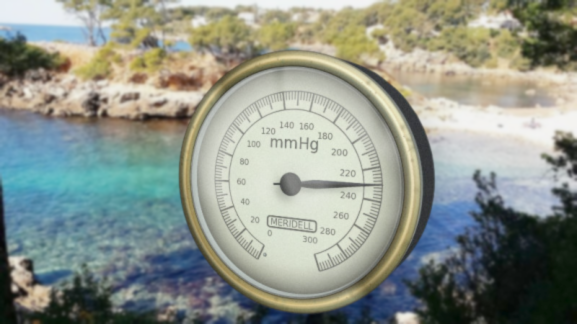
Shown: 230 mmHg
